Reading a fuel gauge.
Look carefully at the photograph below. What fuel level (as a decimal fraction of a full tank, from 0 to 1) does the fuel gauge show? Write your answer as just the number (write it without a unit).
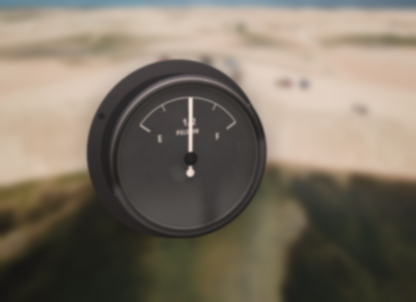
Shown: 0.5
